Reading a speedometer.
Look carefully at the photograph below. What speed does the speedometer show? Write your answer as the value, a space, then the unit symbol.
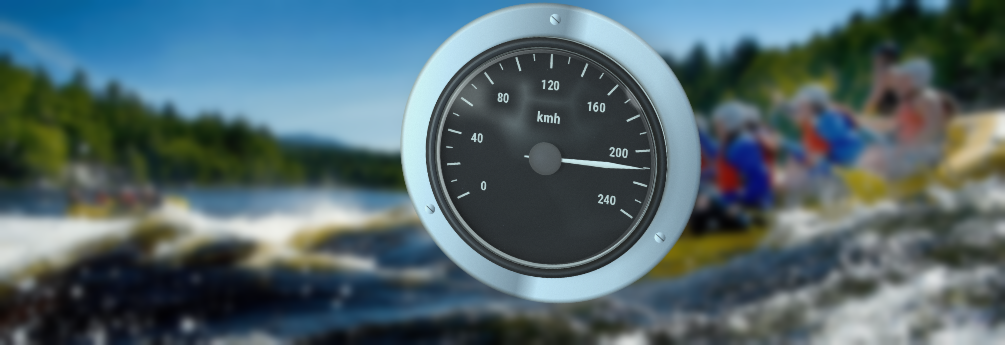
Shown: 210 km/h
